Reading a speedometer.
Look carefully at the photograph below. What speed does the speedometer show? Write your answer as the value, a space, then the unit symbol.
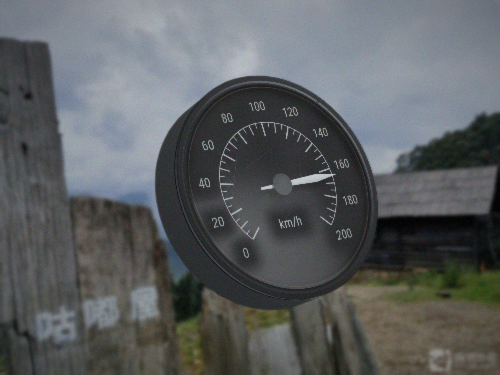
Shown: 165 km/h
